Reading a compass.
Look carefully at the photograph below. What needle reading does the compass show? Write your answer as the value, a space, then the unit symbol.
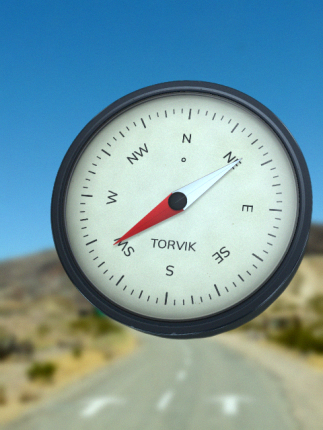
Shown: 230 °
